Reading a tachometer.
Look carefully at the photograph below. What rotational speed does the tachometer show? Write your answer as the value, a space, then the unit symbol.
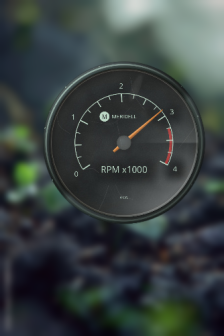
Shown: 2875 rpm
